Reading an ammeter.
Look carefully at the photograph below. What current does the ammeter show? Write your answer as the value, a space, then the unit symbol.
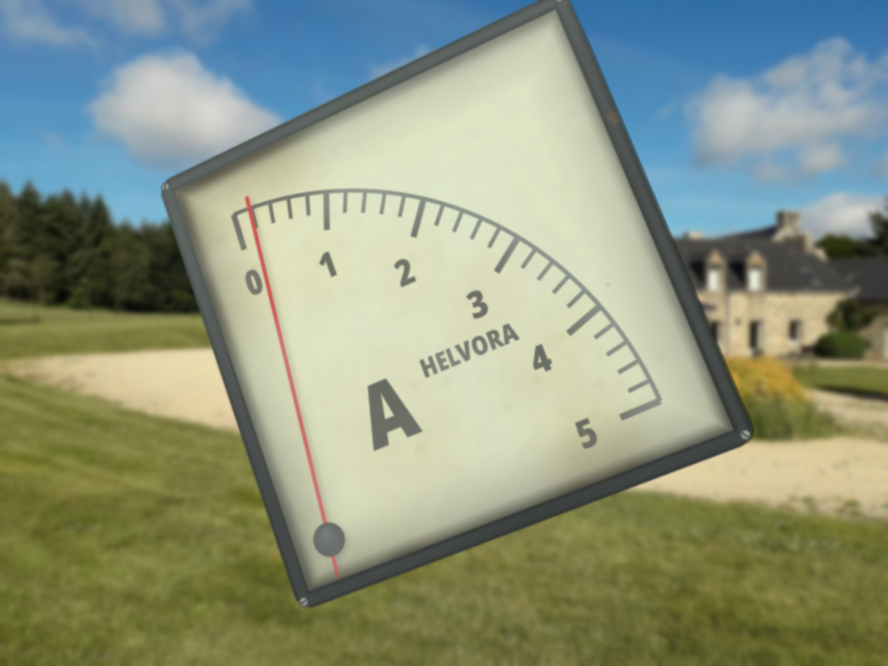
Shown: 0.2 A
